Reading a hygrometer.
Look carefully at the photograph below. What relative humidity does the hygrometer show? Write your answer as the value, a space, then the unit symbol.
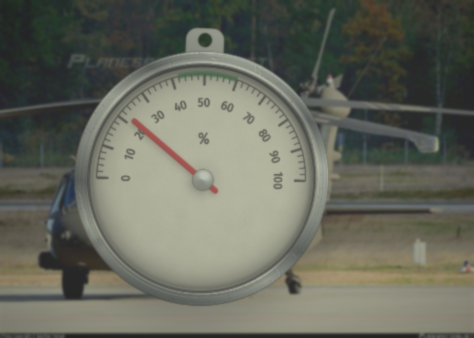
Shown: 22 %
